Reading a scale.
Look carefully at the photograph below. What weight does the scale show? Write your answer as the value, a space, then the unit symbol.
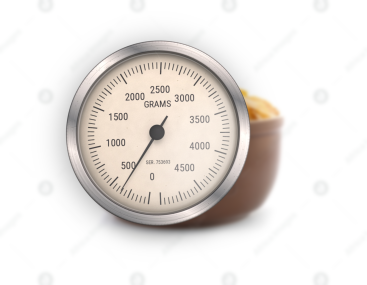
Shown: 350 g
